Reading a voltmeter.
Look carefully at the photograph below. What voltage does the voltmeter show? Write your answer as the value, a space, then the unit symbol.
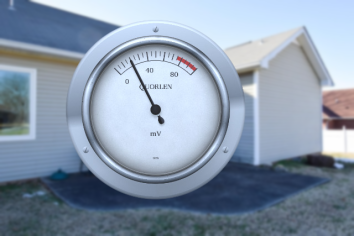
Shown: 20 mV
